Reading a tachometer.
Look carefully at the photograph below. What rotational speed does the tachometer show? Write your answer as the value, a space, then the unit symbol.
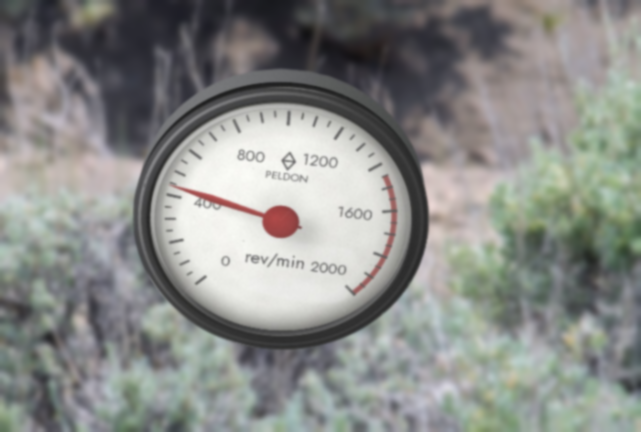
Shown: 450 rpm
